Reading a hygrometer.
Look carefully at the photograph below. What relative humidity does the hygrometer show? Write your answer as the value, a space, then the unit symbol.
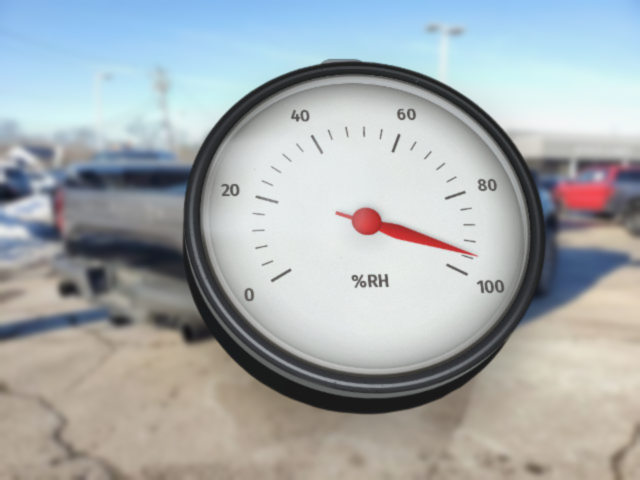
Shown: 96 %
